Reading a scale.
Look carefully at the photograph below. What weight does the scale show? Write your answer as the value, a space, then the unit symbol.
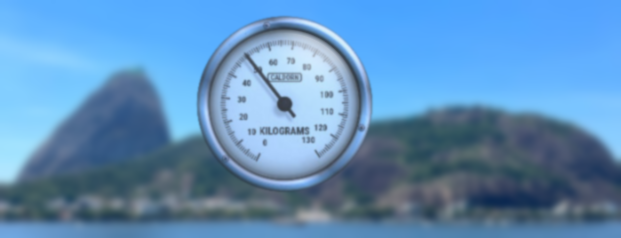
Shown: 50 kg
